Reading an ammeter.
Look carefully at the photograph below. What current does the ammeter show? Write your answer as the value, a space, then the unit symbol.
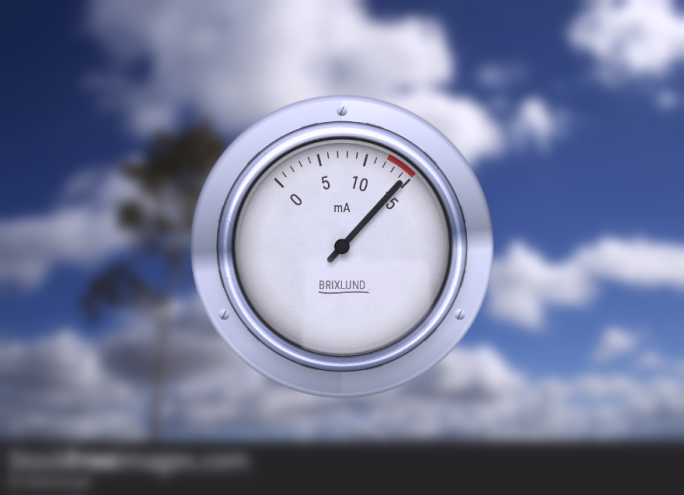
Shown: 14.5 mA
